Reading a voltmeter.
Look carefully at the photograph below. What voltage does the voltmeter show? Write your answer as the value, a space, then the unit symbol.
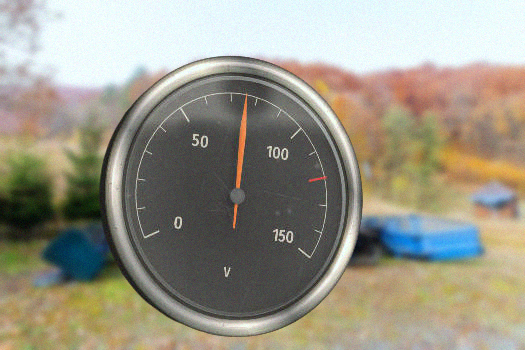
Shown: 75 V
